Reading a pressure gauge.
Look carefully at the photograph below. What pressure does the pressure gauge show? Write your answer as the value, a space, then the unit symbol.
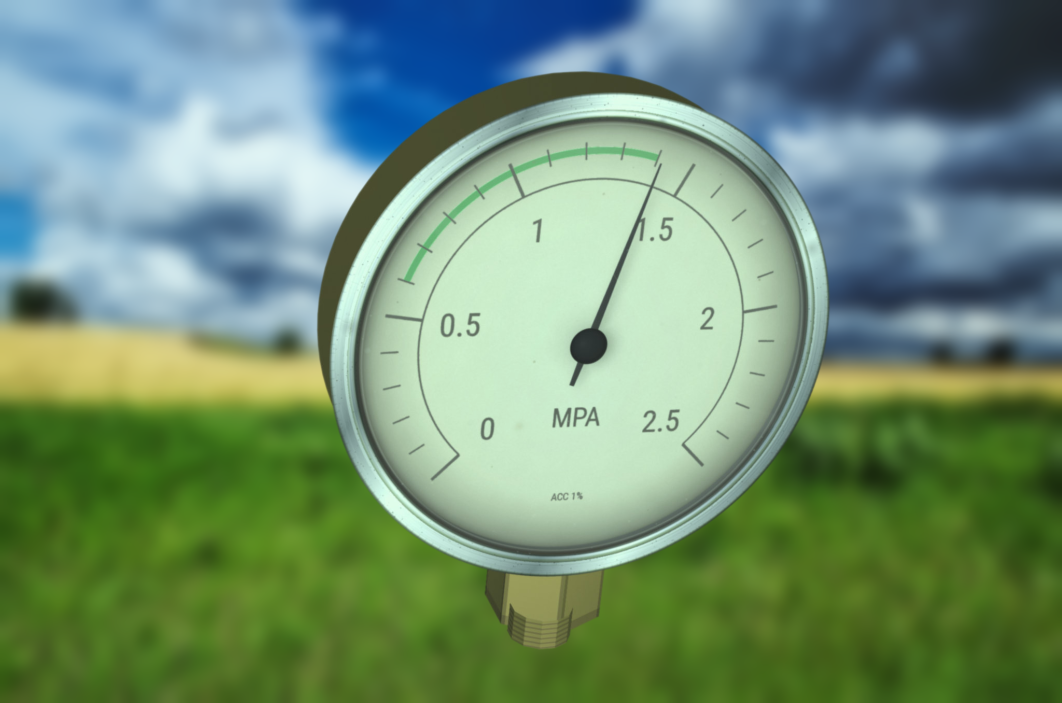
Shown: 1.4 MPa
